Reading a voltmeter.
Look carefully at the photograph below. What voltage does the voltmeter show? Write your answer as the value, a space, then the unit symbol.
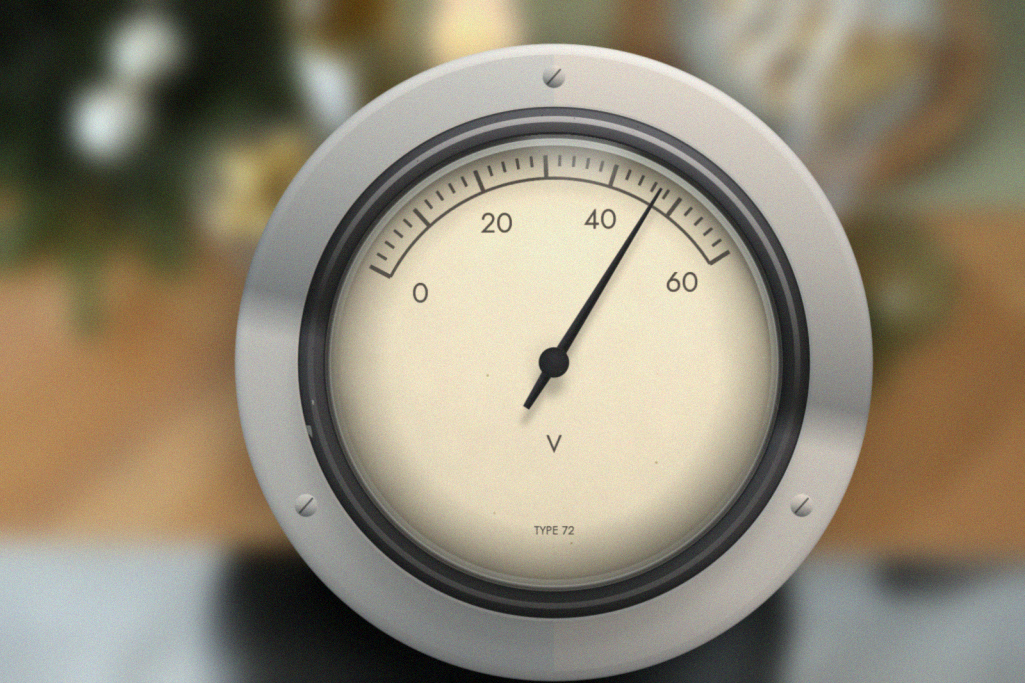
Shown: 47 V
